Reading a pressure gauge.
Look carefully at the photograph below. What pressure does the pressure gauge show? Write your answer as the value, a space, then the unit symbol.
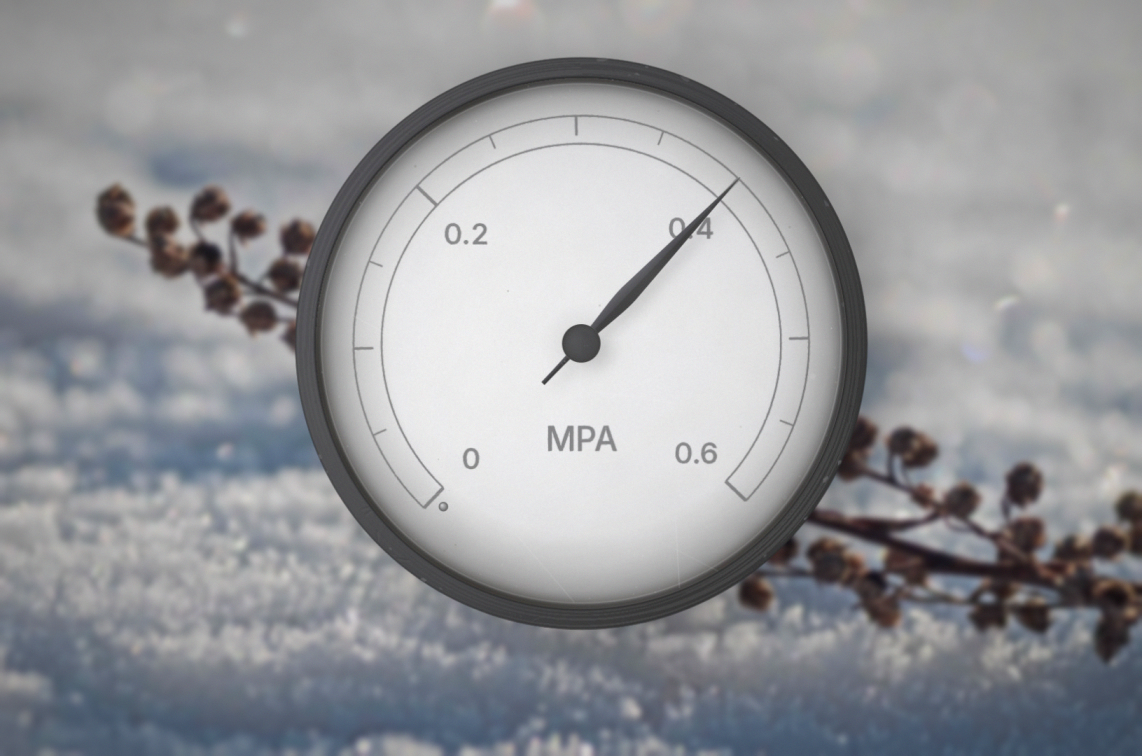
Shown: 0.4 MPa
